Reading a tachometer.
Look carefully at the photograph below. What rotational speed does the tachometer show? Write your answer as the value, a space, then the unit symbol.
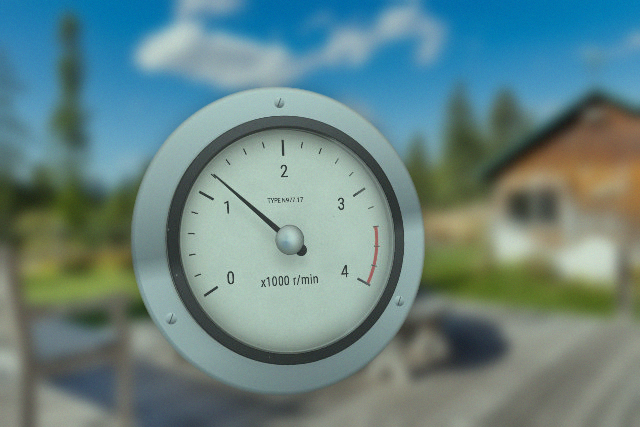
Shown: 1200 rpm
